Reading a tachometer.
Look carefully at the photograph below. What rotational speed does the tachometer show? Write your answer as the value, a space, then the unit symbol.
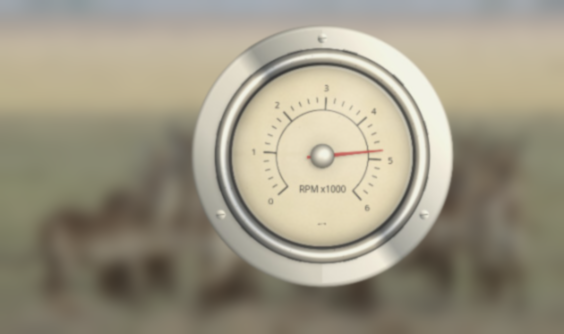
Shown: 4800 rpm
